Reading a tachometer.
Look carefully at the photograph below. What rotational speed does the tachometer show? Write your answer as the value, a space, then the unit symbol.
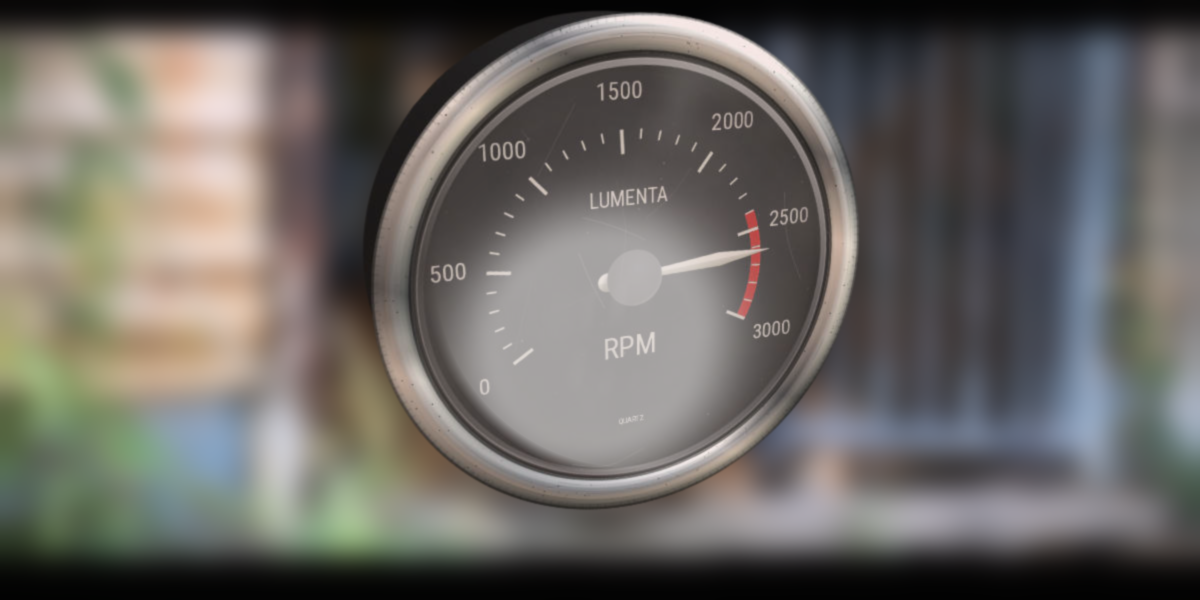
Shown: 2600 rpm
